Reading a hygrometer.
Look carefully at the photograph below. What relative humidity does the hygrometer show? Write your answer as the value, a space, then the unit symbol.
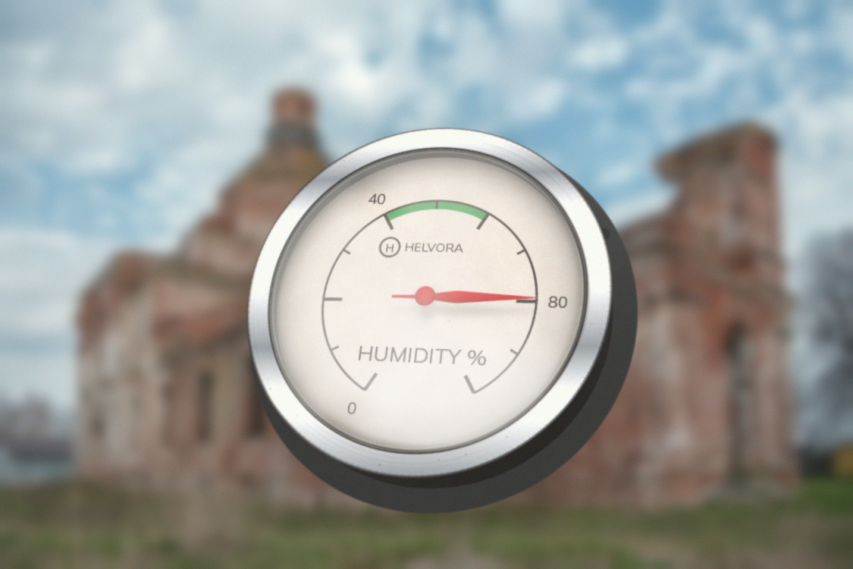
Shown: 80 %
